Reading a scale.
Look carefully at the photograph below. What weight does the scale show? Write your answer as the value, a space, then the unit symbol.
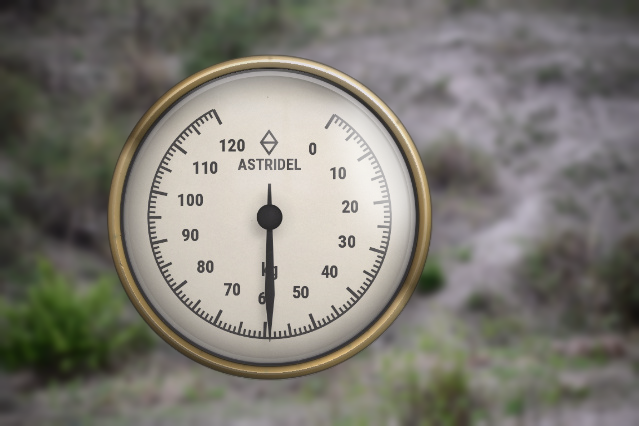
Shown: 59 kg
